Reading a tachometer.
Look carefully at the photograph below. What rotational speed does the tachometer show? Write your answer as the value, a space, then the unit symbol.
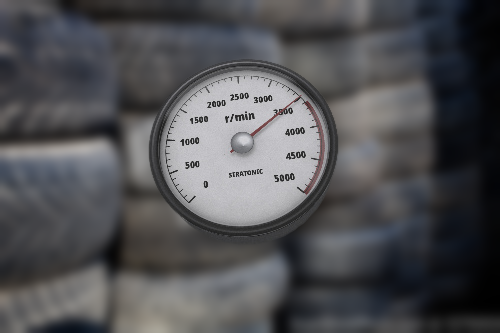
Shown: 3500 rpm
